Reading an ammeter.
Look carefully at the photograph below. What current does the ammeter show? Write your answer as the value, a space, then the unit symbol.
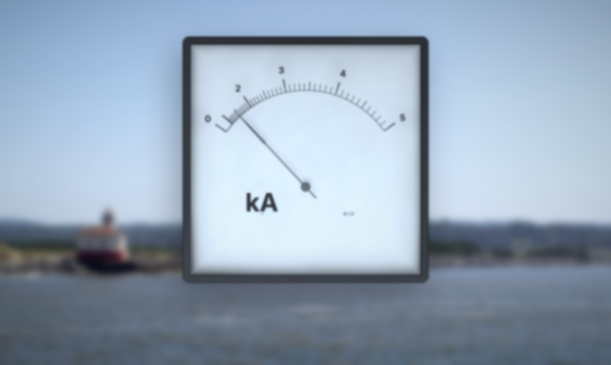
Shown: 1.5 kA
